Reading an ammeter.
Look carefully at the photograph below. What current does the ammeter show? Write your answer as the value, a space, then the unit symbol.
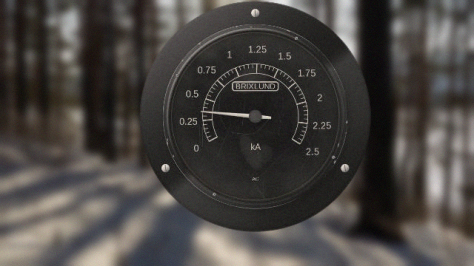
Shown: 0.35 kA
